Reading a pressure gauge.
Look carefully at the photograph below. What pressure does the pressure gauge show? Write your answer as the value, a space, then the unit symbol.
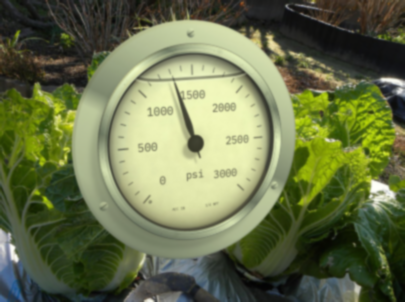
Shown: 1300 psi
